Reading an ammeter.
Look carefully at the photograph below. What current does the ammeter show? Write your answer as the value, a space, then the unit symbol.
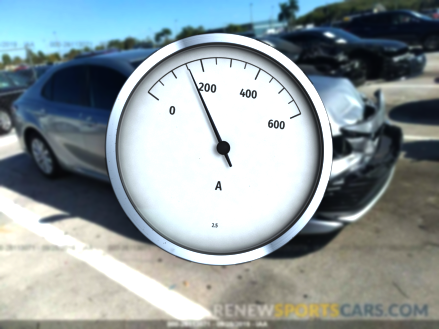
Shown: 150 A
